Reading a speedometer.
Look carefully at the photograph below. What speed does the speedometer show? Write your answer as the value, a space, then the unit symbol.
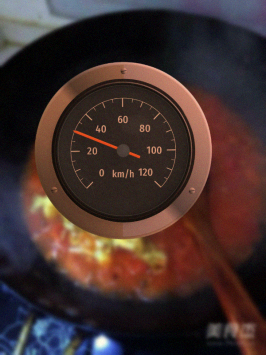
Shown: 30 km/h
